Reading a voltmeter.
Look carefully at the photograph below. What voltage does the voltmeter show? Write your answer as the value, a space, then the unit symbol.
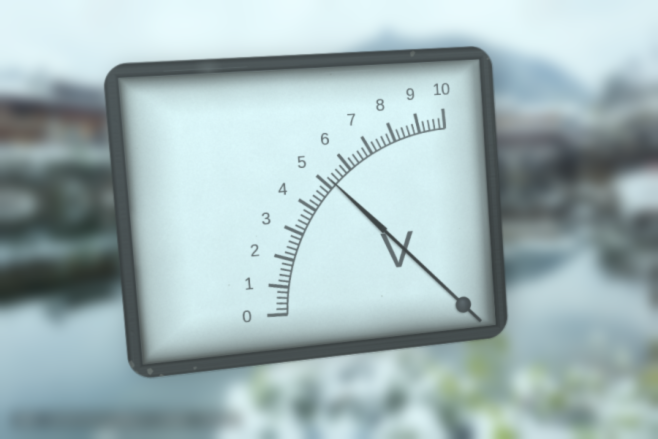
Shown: 5.2 V
